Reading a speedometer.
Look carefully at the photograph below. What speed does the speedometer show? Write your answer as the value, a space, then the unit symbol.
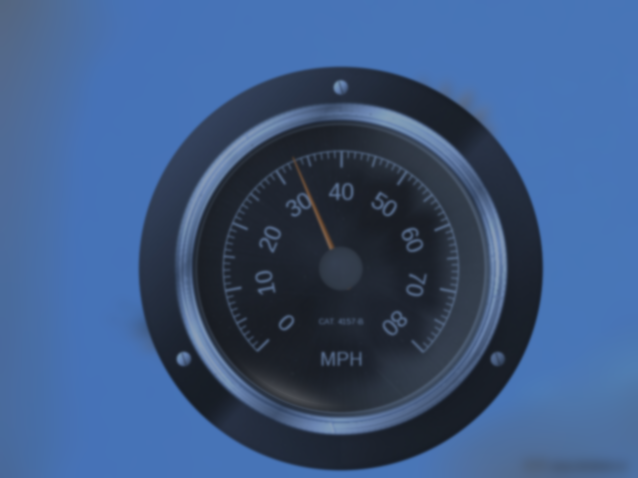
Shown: 33 mph
